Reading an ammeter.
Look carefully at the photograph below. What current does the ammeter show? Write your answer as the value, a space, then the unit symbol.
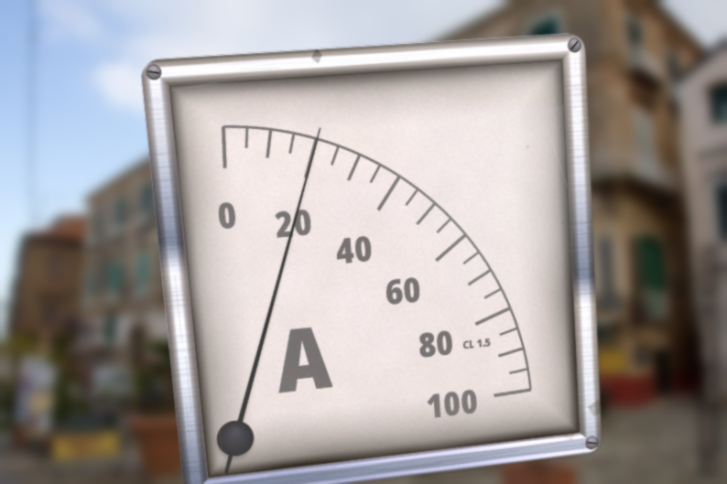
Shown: 20 A
